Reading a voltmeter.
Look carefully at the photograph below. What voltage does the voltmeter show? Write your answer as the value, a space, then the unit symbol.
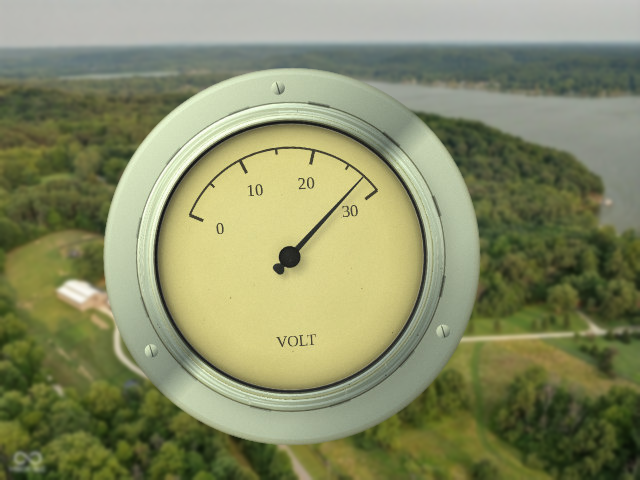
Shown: 27.5 V
